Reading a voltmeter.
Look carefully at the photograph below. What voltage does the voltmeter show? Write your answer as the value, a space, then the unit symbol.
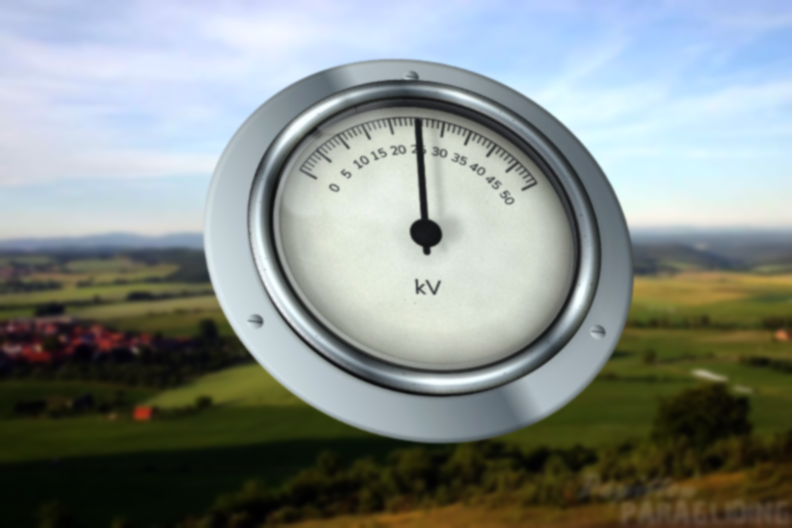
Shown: 25 kV
